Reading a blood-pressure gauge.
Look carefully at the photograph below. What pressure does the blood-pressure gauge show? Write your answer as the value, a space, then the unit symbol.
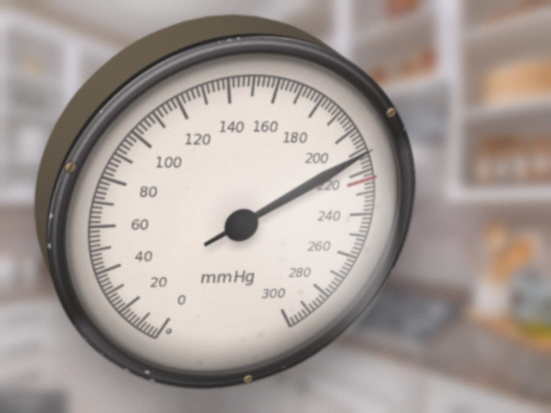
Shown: 210 mmHg
